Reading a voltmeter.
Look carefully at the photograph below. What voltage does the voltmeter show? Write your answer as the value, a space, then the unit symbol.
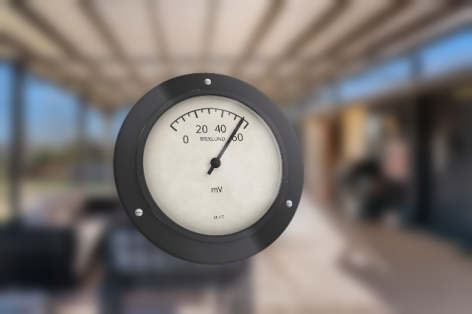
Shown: 55 mV
